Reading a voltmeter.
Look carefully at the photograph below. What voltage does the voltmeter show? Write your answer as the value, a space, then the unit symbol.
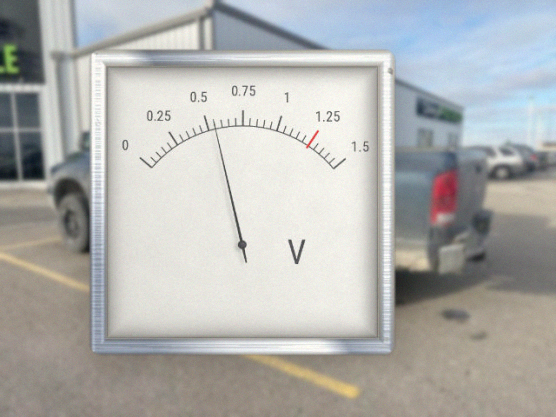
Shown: 0.55 V
